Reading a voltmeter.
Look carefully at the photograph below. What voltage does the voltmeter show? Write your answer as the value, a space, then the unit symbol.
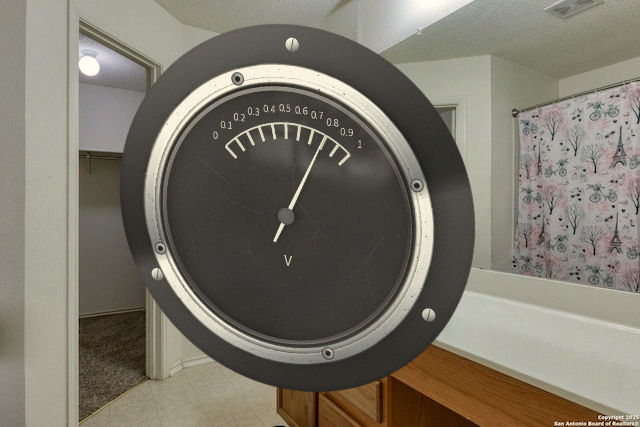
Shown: 0.8 V
